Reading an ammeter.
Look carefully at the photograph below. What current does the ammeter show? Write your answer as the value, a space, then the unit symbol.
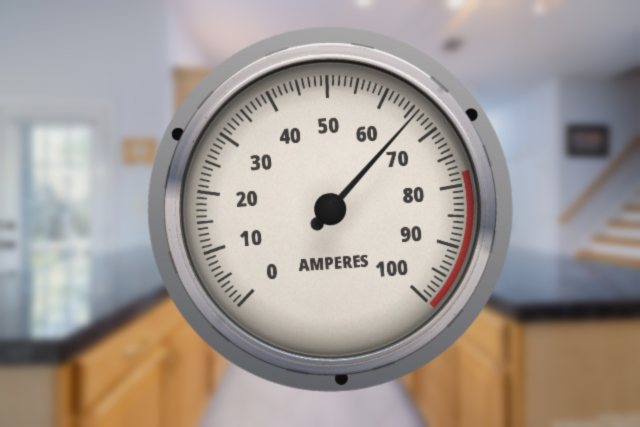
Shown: 66 A
